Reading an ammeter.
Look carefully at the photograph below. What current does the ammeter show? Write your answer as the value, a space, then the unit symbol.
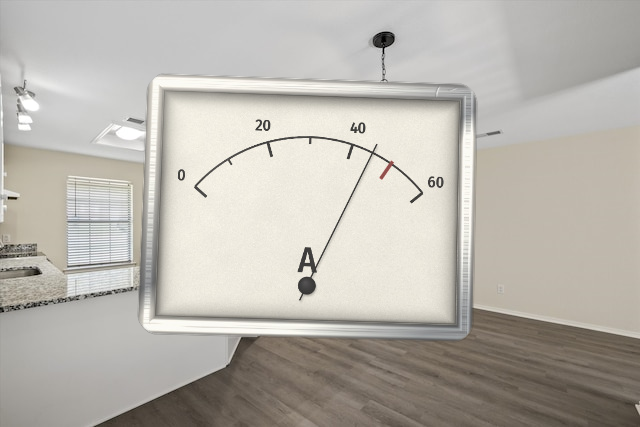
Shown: 45 A
